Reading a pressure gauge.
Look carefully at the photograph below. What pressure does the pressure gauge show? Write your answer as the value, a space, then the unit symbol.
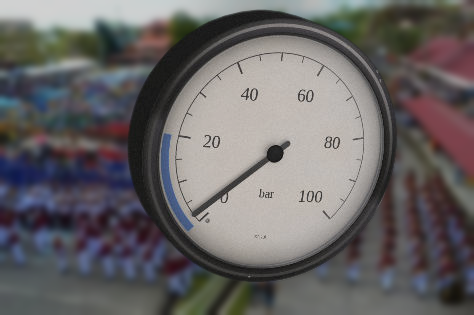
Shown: 2.5 bar
